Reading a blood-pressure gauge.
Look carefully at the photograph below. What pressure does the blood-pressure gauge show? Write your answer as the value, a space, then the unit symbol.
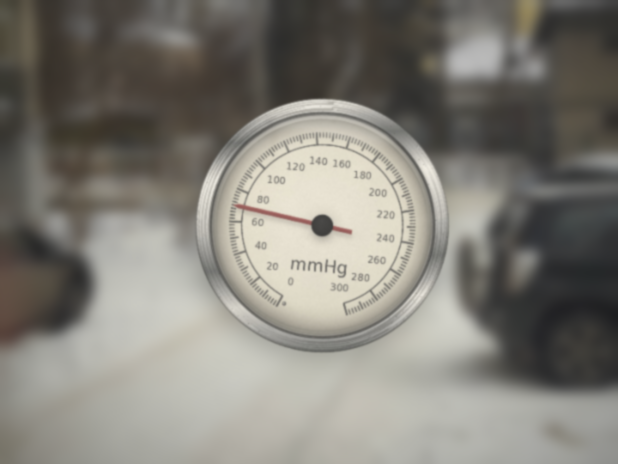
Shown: 70 mmHg
